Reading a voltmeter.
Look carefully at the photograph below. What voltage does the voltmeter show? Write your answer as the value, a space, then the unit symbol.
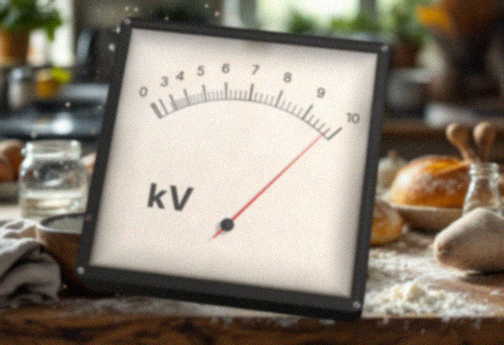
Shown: 9.8 kV
